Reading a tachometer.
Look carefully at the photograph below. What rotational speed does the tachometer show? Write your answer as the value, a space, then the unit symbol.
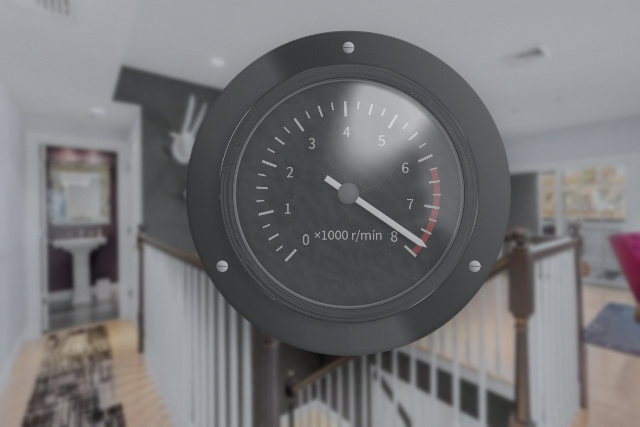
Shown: 7750 rpm
